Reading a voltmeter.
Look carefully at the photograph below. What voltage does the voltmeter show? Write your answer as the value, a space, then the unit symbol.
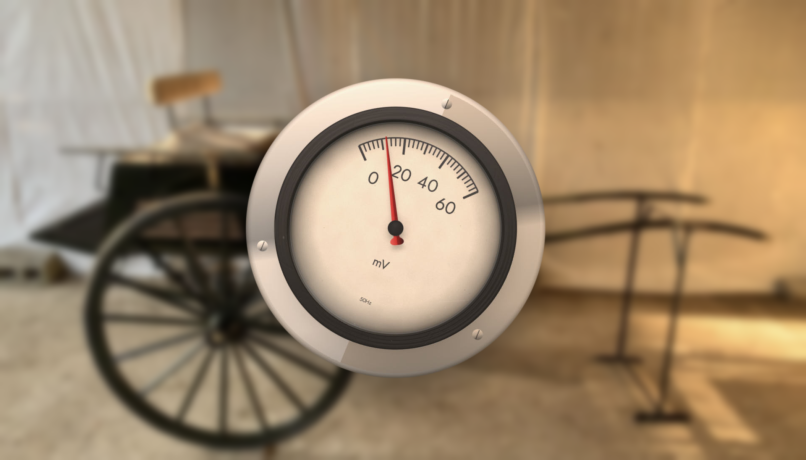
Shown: 12 mV
